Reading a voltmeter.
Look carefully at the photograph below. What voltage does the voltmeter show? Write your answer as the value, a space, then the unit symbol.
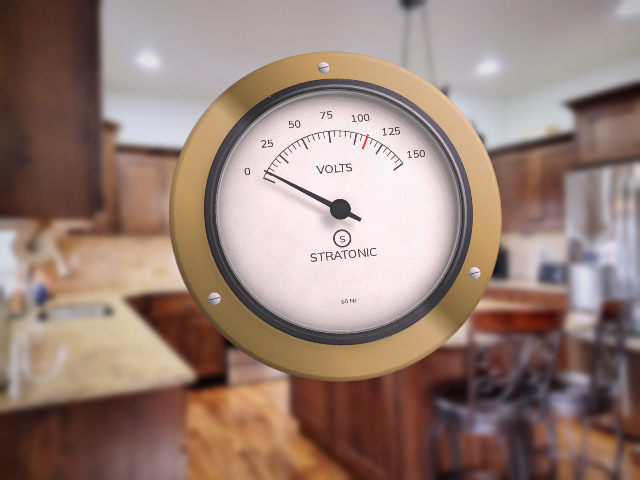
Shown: 5 V
